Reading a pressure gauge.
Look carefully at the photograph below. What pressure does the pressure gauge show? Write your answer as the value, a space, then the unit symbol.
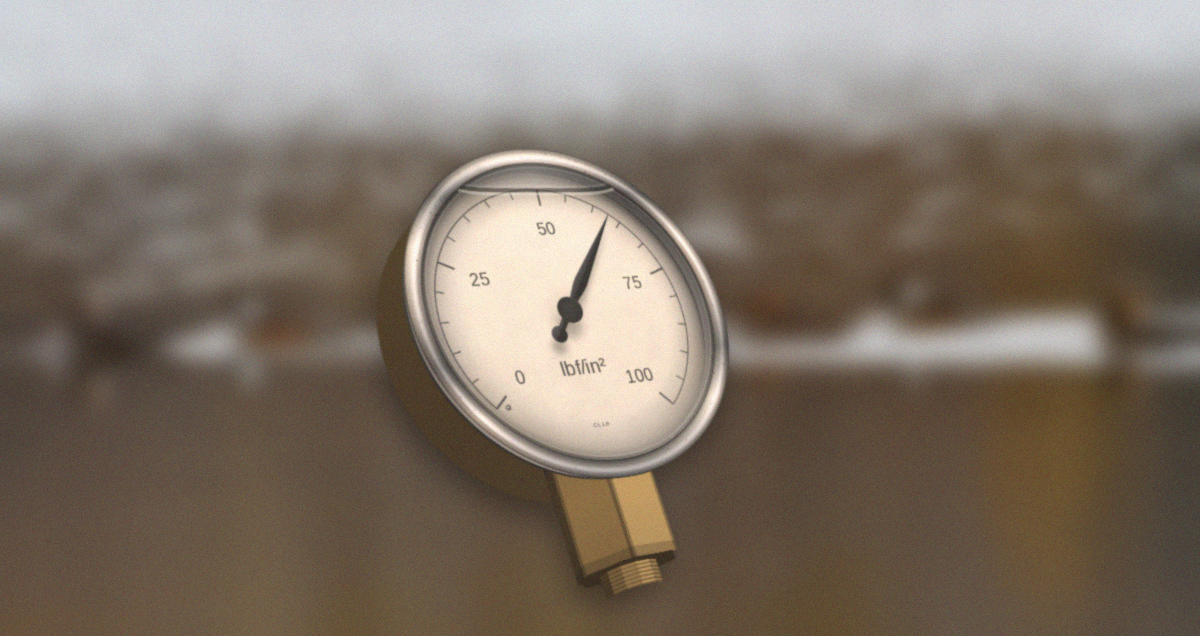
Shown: 62.5 psi
